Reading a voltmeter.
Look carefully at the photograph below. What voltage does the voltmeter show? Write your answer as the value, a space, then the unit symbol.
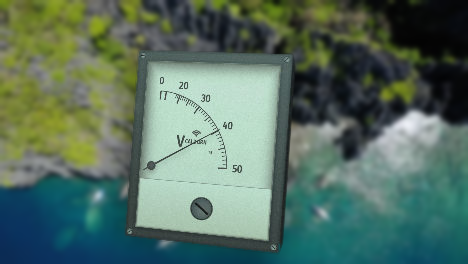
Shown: 40 V
